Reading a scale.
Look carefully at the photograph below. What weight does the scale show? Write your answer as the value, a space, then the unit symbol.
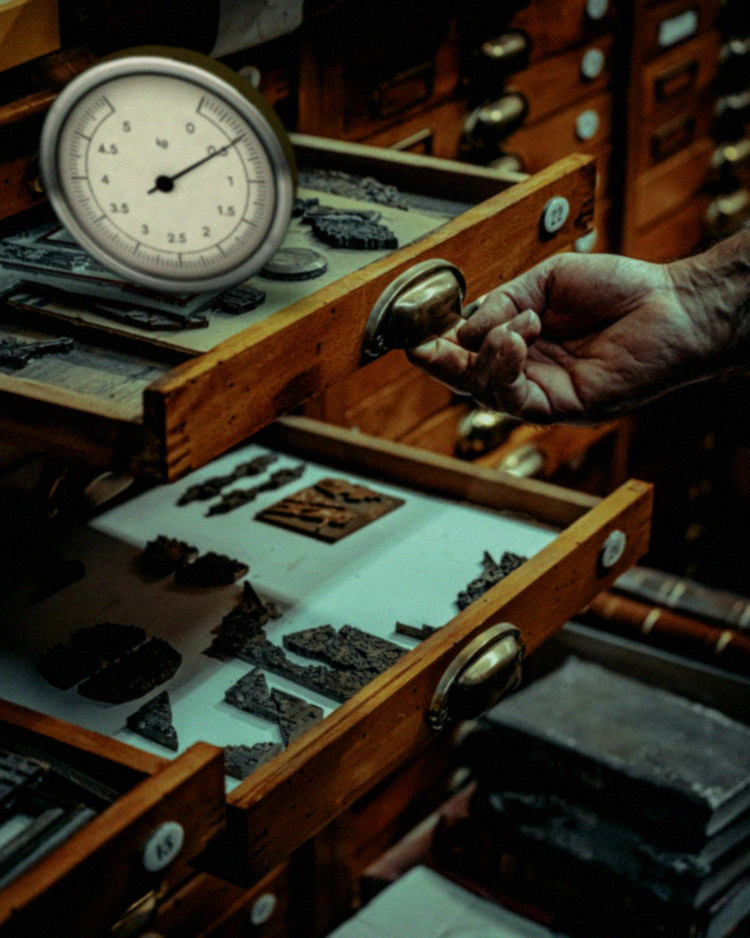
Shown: 0.5 kg
